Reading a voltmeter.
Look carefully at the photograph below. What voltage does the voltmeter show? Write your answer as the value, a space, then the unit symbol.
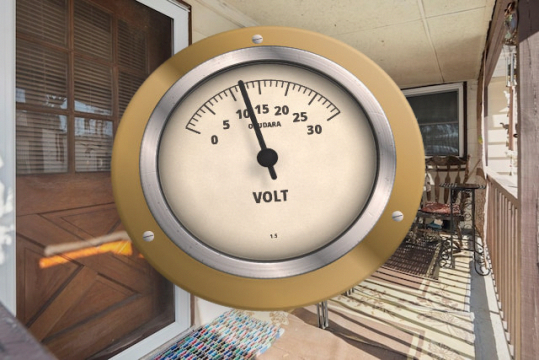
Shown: 12 V
